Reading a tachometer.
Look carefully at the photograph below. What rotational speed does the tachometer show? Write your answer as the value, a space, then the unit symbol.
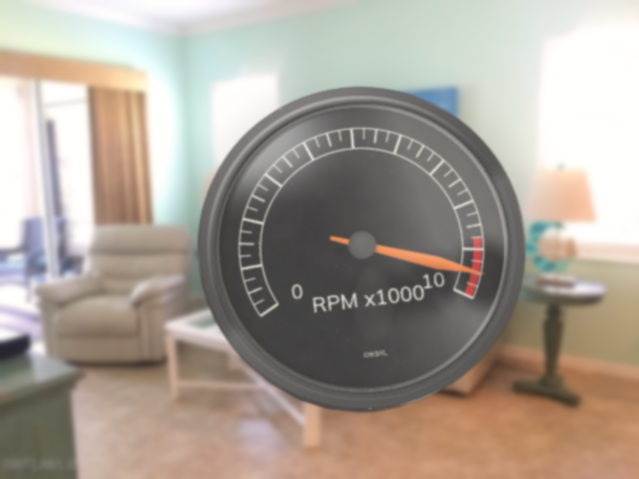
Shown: 9500 rpm
